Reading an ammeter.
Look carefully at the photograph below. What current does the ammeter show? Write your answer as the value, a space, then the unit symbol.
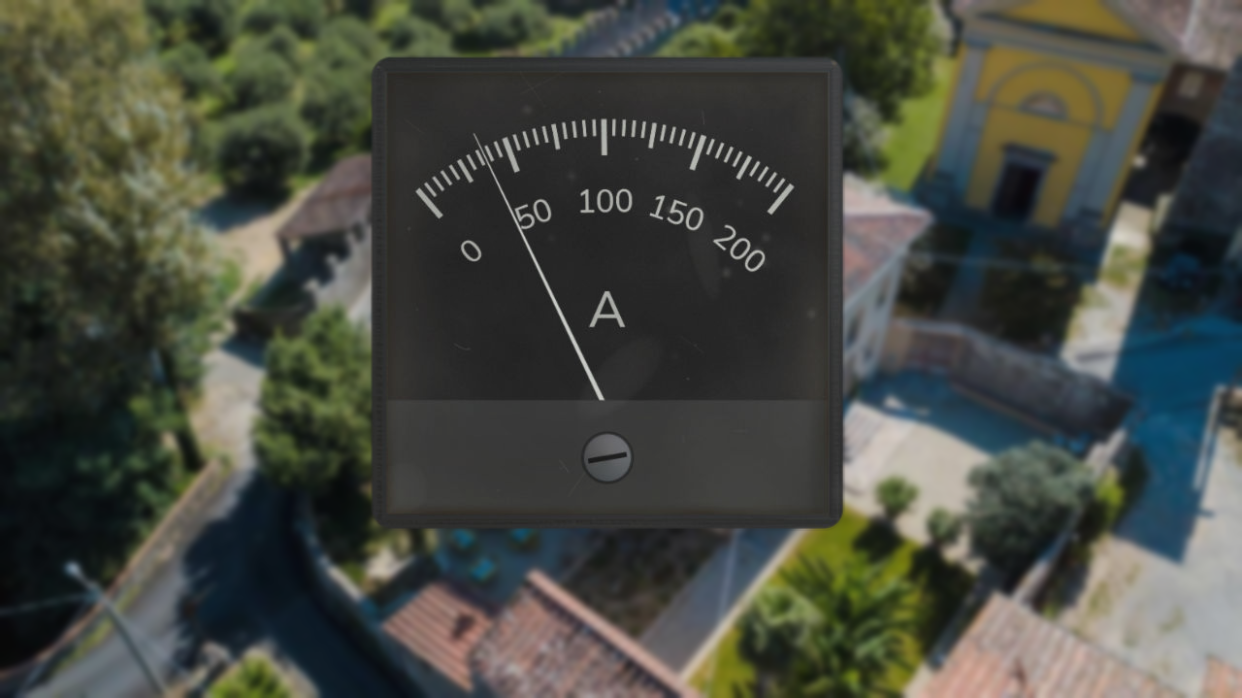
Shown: 37.5 A
